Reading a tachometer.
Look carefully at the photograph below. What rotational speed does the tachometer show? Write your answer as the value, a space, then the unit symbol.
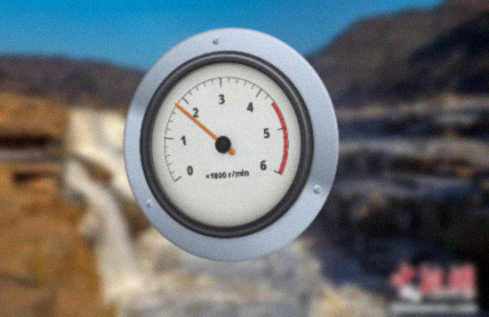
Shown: 1800 rpm
